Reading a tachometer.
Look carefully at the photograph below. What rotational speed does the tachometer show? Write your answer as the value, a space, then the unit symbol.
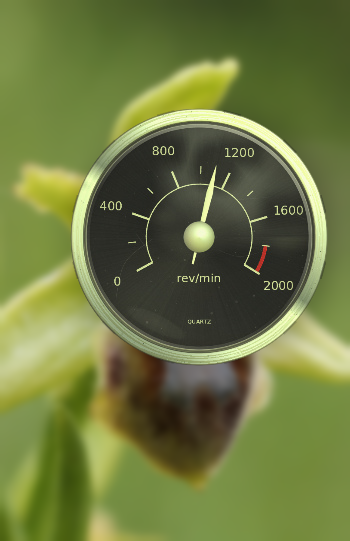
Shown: 1100 rpm
